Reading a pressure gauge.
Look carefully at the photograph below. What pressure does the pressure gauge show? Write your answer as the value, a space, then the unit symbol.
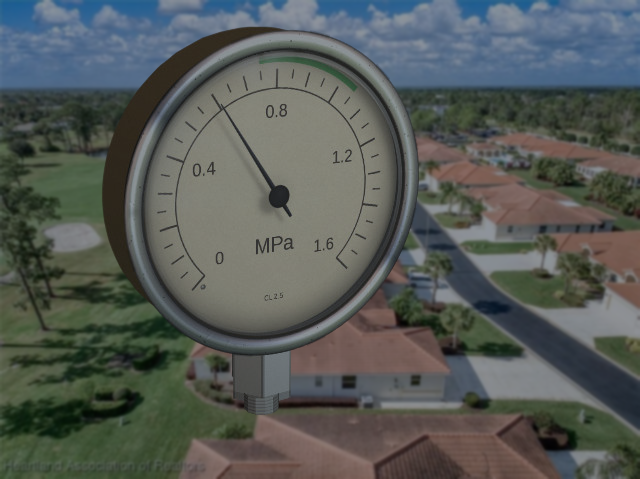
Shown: 0.6 MPa
